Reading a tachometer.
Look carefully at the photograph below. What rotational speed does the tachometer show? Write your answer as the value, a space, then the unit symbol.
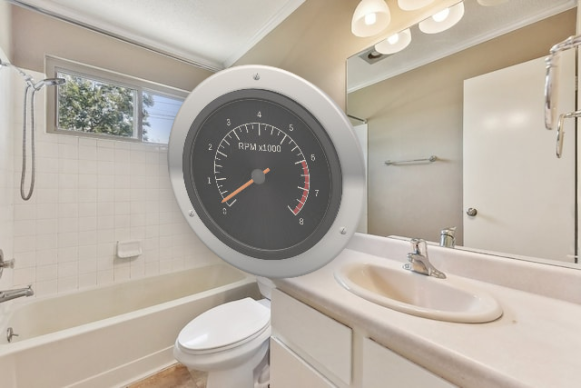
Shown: 250 rpm
